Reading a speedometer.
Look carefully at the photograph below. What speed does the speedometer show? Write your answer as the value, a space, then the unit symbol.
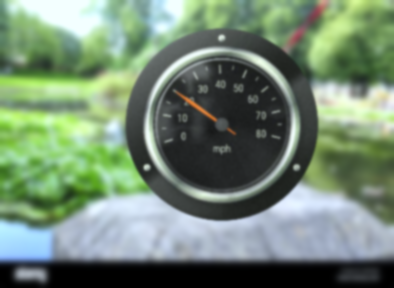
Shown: 20 mph
